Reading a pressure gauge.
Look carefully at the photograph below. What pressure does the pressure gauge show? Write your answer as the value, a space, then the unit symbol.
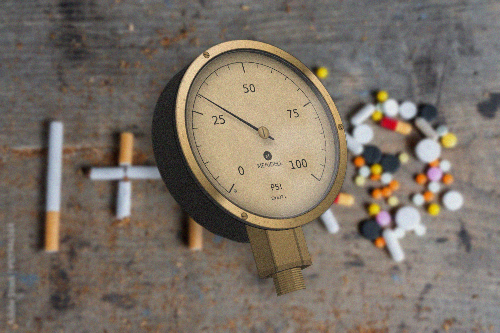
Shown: 30 psi
